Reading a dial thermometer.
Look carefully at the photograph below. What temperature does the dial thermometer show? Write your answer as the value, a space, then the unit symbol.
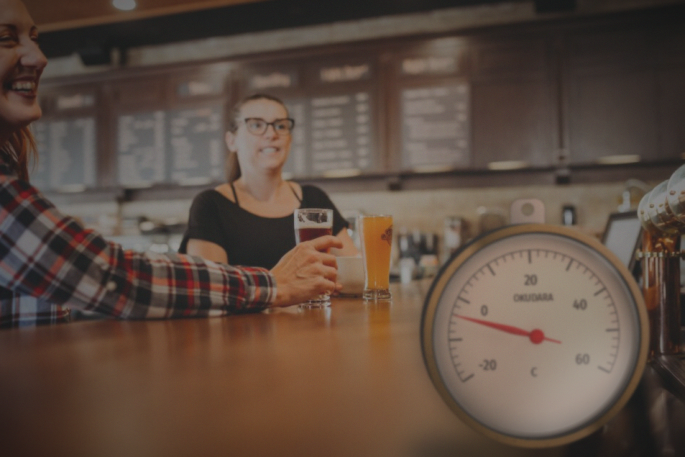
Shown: -4 °C
